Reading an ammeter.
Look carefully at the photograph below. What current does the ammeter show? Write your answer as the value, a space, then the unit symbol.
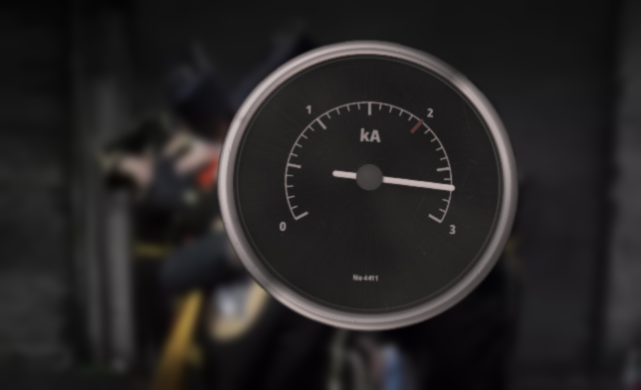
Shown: 2.7 kA
